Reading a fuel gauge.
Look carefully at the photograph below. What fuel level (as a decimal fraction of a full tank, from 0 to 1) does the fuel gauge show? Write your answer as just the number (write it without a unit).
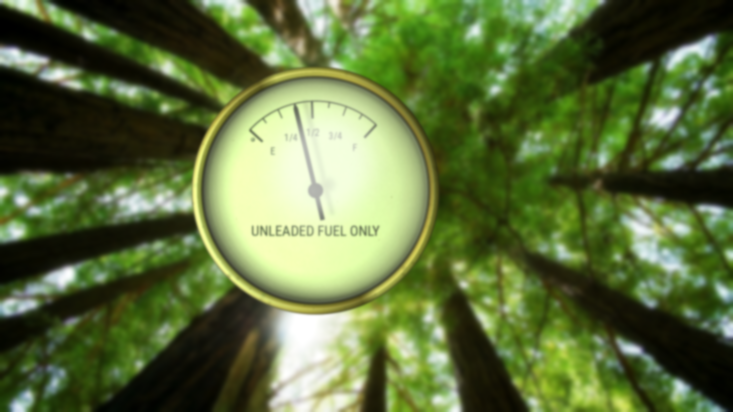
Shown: 0.375
